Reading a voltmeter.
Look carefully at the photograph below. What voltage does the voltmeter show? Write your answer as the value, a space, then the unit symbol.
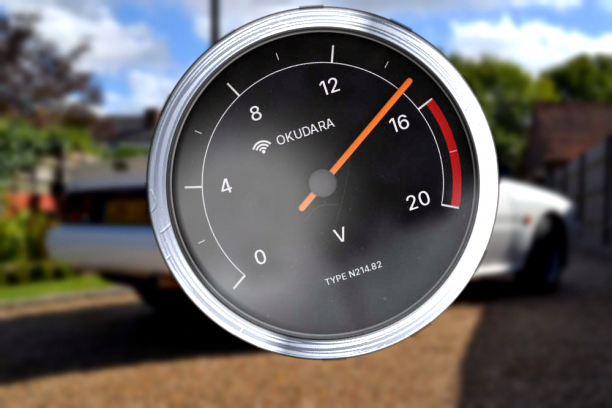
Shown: 15 V
